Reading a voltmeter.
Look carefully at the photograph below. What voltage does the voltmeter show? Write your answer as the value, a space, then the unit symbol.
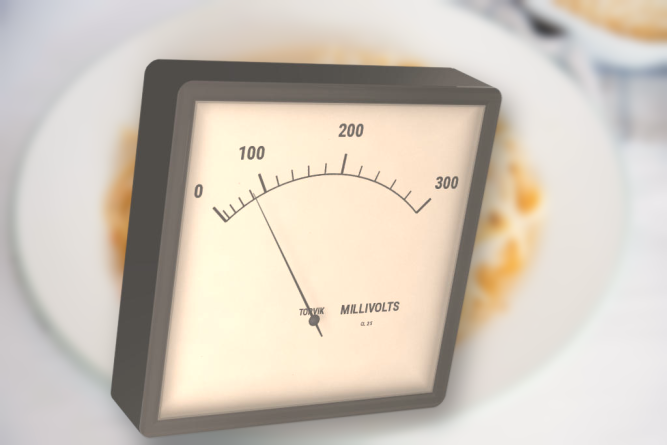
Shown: 80 mV
